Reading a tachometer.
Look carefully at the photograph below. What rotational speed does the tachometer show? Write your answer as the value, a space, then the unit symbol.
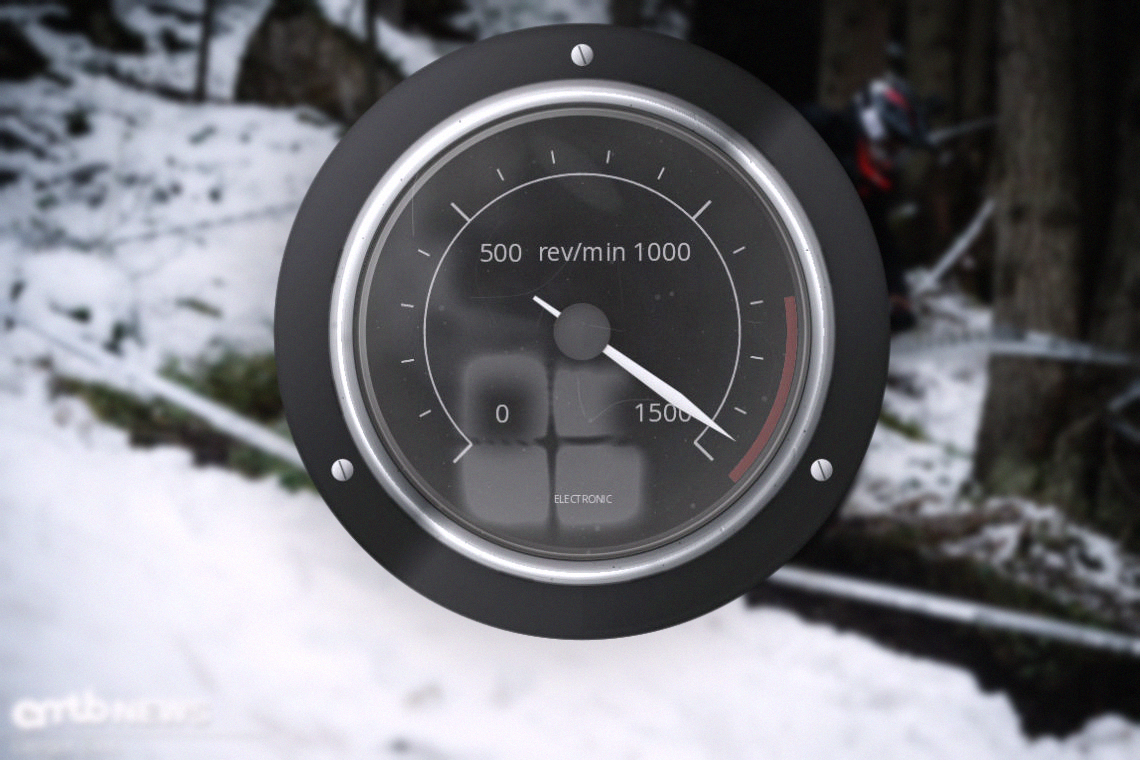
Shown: 1450 rpm
